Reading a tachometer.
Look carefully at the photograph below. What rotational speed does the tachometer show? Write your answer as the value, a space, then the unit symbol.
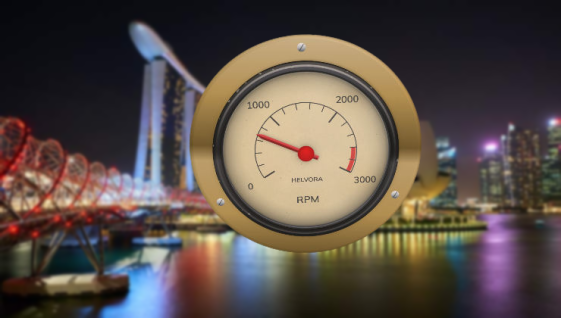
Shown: 700 rpm
